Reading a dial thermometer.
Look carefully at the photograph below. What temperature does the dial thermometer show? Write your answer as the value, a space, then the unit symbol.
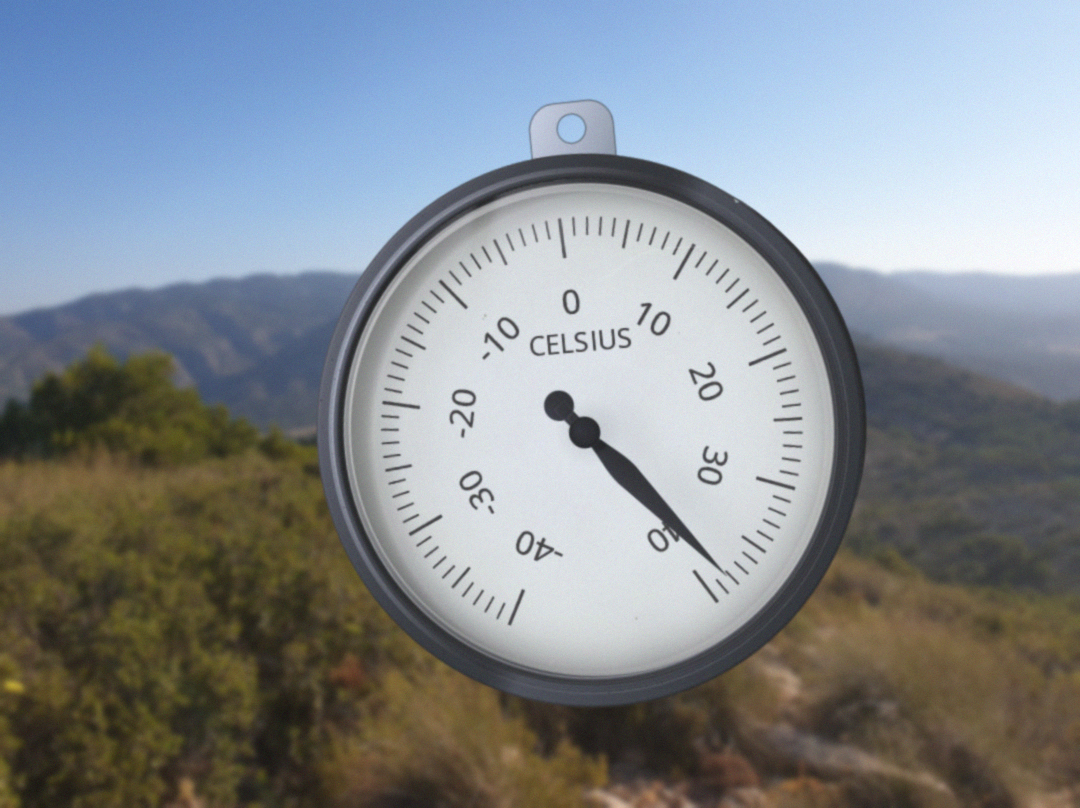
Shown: 38 °C
